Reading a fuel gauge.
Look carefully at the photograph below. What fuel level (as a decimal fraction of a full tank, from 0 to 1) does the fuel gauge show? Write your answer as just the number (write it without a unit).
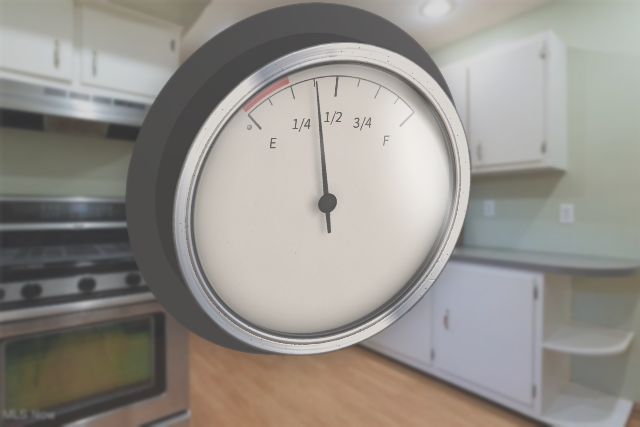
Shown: 0.375
